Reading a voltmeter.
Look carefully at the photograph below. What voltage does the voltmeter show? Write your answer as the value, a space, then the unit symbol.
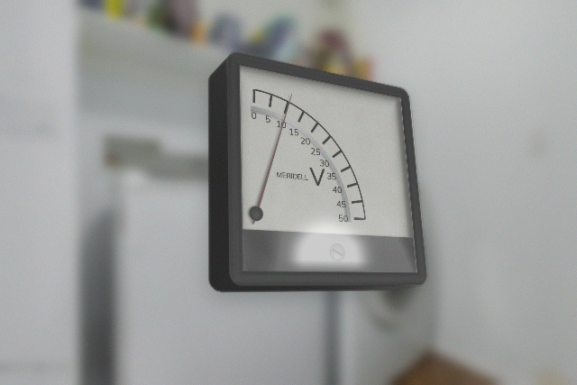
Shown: 10 V
